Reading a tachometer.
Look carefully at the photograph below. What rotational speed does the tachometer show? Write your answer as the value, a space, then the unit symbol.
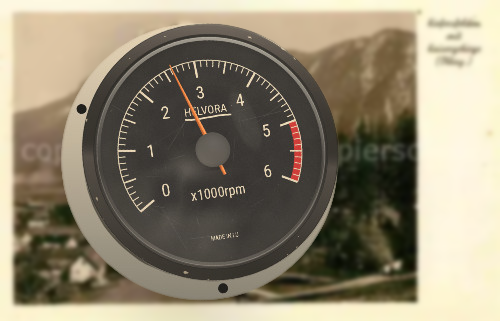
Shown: 2600 rpm
